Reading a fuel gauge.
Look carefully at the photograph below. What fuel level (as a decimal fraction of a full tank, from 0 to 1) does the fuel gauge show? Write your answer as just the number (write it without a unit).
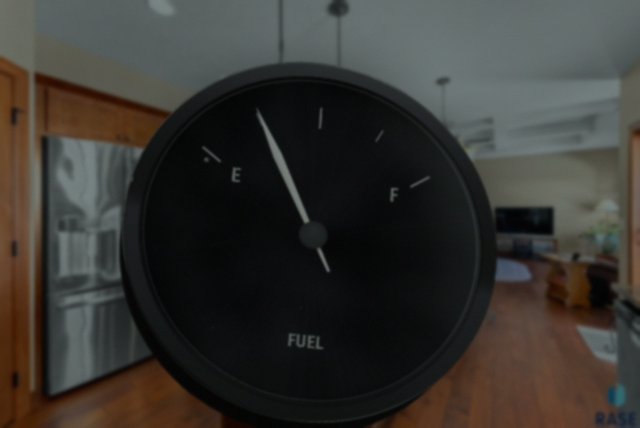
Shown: 0.25
